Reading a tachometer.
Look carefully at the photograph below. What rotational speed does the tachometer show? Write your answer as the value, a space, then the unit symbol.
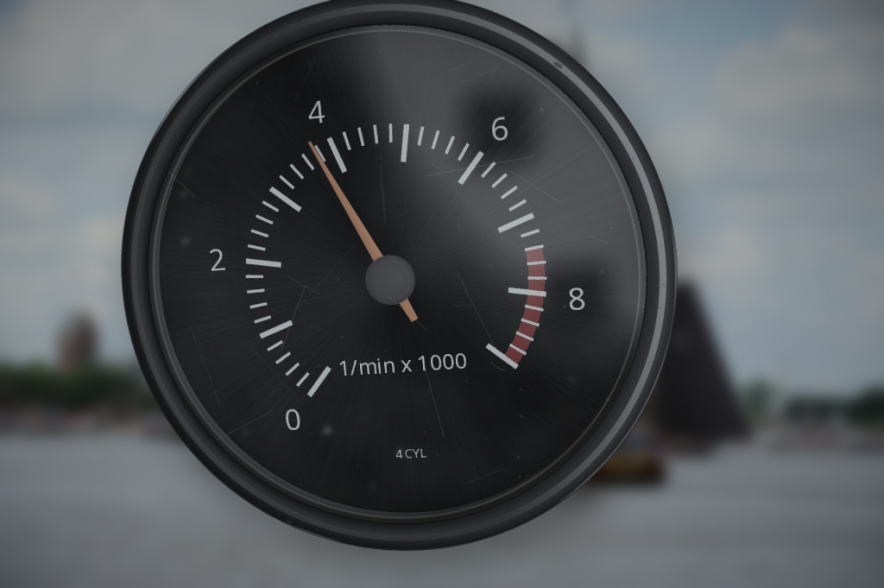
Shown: 3800 rpm
